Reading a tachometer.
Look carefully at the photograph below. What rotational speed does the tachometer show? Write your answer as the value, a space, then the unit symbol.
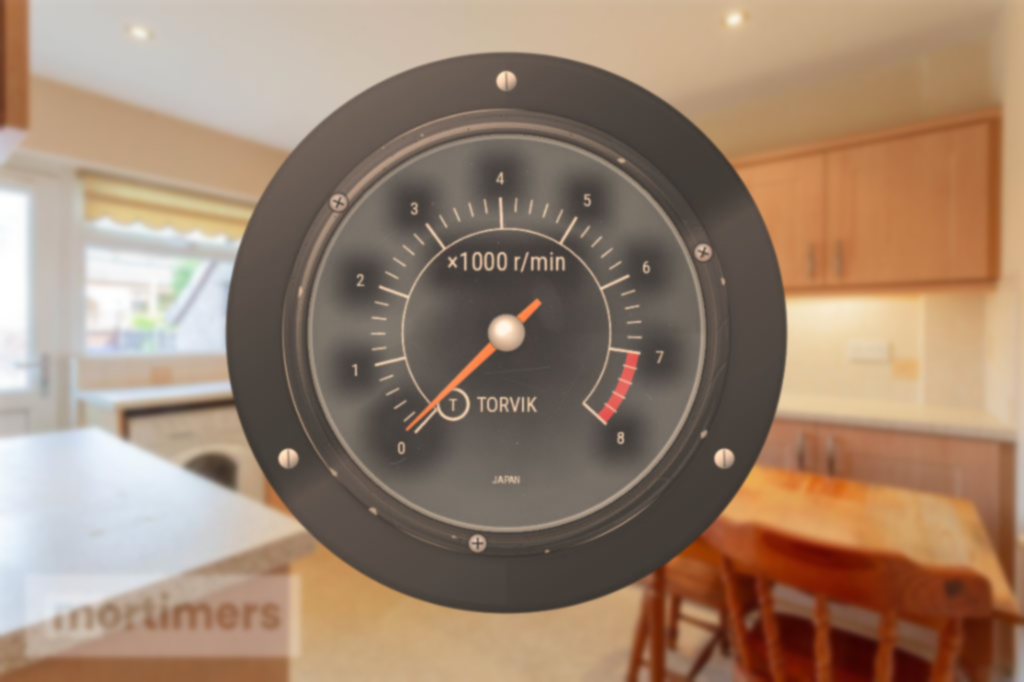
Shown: 100 rpm
